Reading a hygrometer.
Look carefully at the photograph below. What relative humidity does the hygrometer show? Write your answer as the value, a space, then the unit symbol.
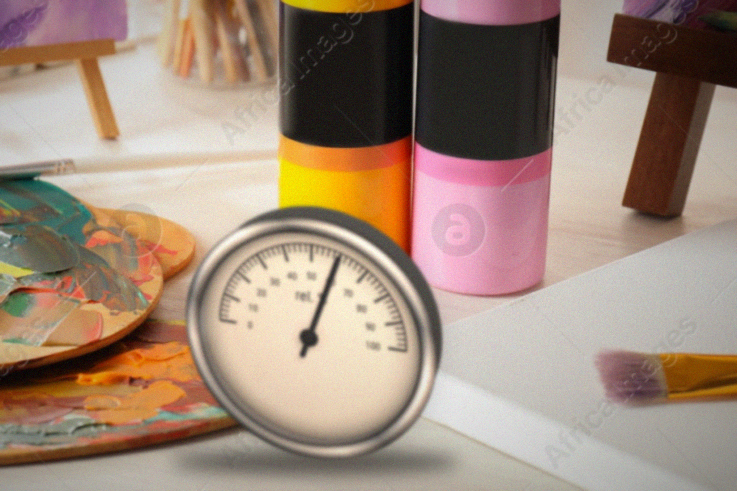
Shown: 60 %
